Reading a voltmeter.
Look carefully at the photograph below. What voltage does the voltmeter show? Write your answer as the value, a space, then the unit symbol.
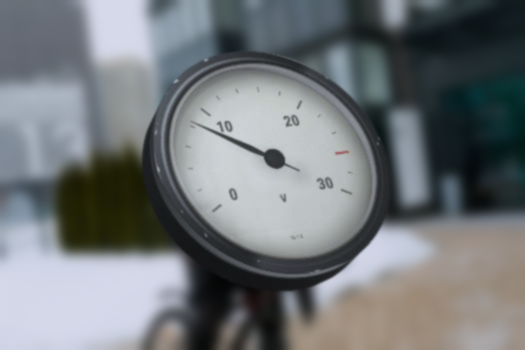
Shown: 8 V
